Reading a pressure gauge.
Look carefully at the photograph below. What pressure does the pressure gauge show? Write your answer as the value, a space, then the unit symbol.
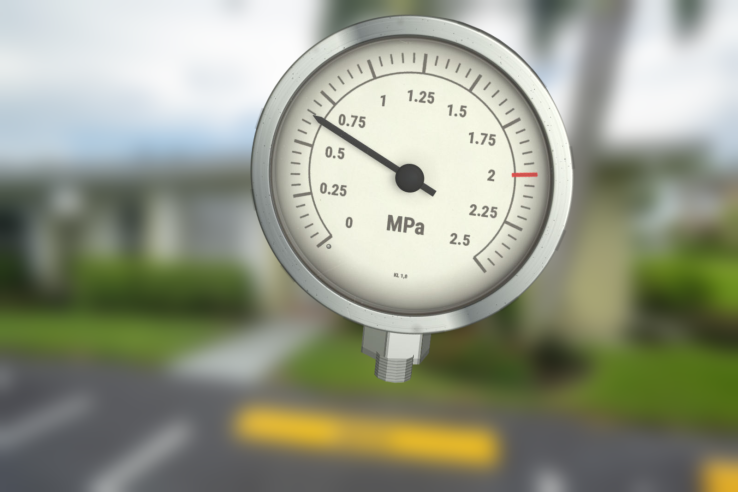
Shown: 0.65 MPa
